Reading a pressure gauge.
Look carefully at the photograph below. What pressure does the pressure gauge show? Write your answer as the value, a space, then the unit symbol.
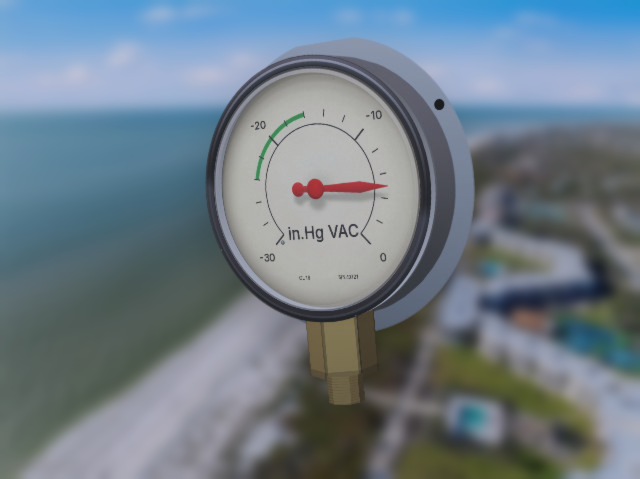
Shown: -5 inHg
